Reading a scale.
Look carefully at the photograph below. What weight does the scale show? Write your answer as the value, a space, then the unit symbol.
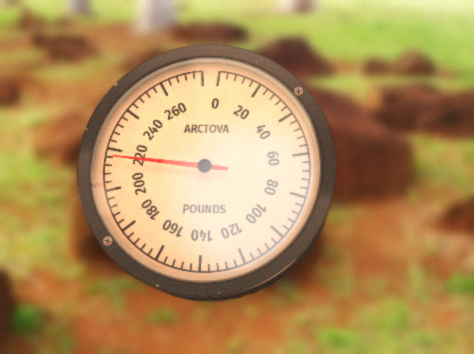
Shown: 216 lb
